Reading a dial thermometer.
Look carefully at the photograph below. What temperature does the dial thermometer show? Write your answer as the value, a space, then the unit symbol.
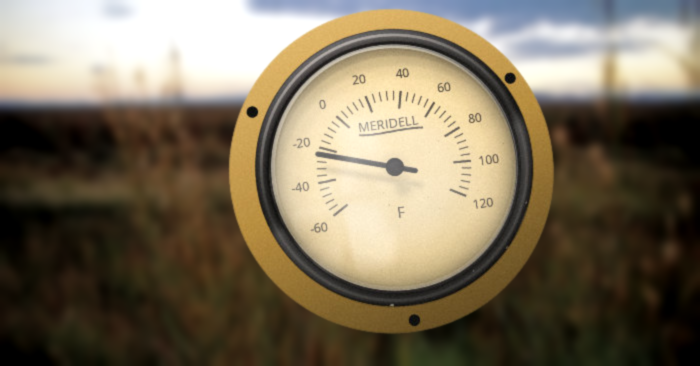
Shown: -24 °F
